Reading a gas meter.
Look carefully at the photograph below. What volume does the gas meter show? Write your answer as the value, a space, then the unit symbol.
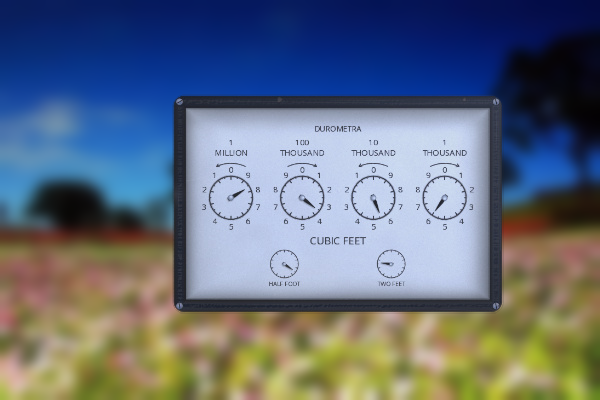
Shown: 835600 ft³
